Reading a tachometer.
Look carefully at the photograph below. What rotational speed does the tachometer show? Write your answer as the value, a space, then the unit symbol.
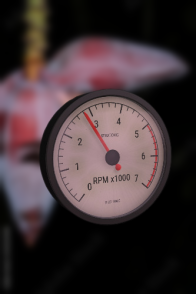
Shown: 2800 rpm
